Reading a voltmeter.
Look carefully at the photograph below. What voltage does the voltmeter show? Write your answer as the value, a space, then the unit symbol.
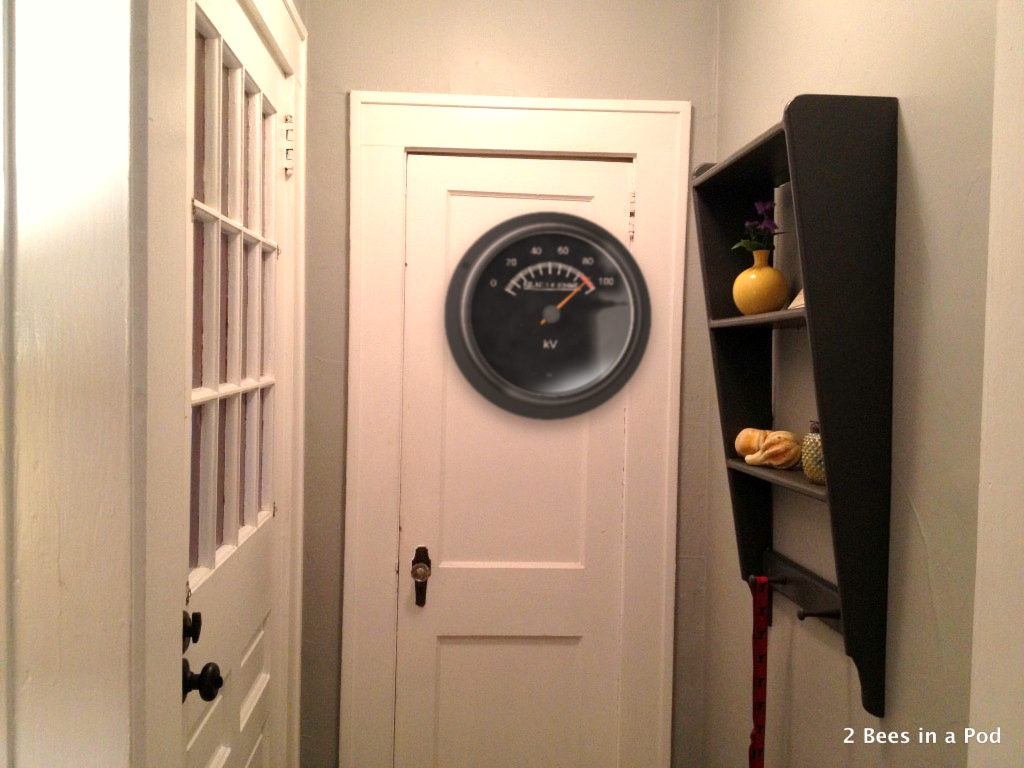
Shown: 90 kV
